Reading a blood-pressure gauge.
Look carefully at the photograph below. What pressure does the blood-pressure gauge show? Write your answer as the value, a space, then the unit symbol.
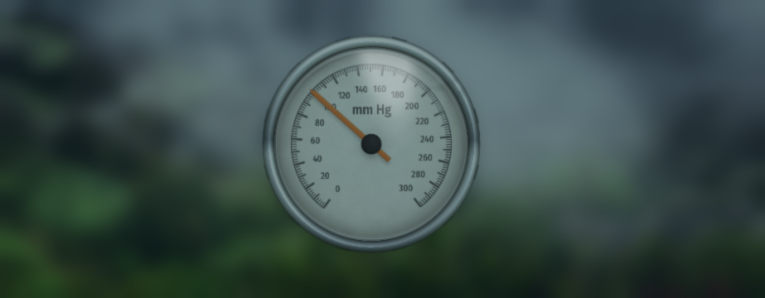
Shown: 100 mmHg
